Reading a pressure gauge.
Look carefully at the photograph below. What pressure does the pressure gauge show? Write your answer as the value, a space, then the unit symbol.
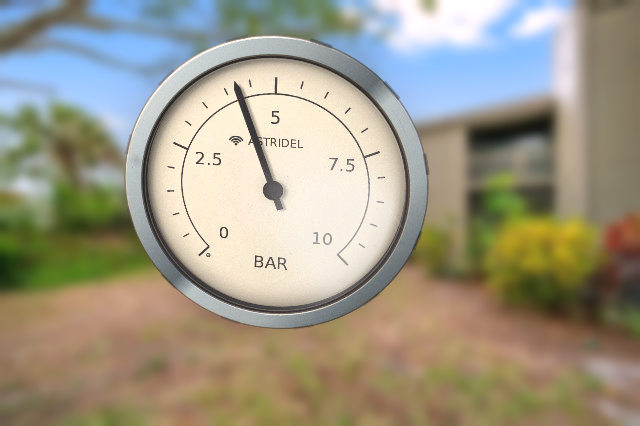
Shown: 4.25 bar
